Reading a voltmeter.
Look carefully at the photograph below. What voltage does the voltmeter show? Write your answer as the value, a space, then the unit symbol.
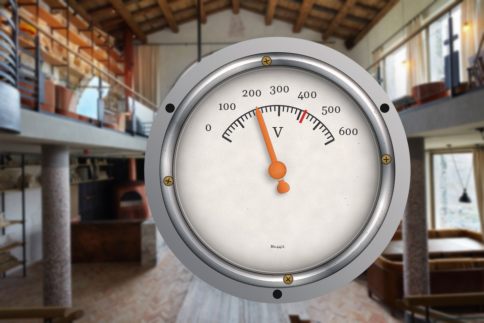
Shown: 200 V
